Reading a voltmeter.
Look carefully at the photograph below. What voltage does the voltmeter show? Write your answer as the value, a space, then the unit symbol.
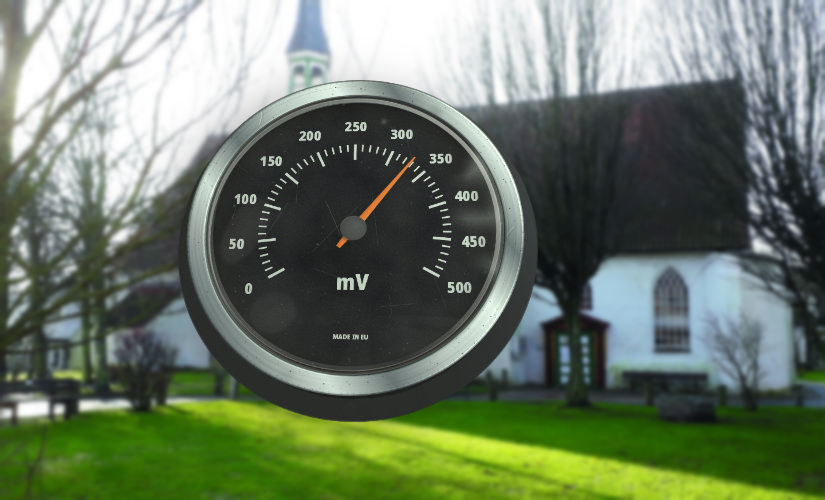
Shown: 330 mV
